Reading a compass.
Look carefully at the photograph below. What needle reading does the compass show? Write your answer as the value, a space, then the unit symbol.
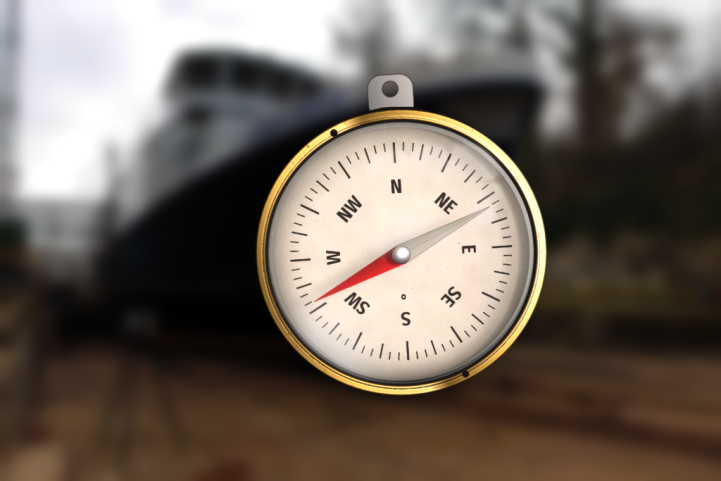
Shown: 245 °
